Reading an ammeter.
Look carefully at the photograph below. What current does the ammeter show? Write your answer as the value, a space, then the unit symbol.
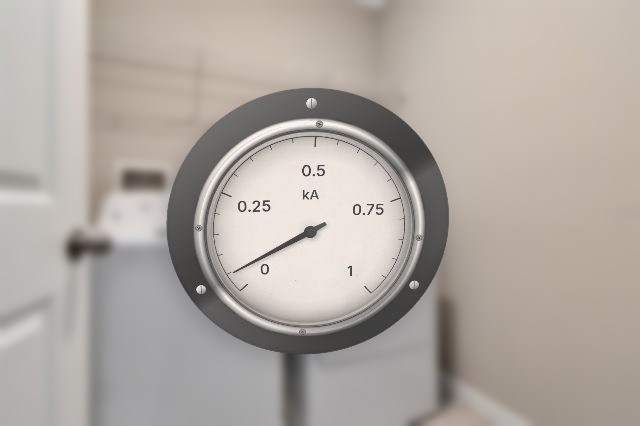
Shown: 0.05 kA
